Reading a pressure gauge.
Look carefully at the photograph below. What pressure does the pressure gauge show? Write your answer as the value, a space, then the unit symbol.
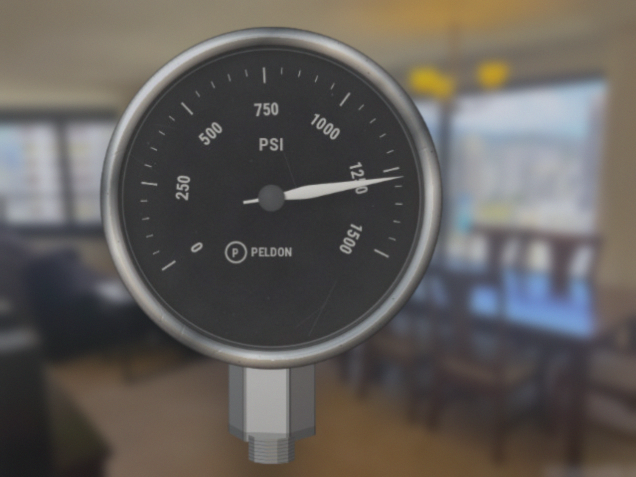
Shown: 1275 psi
